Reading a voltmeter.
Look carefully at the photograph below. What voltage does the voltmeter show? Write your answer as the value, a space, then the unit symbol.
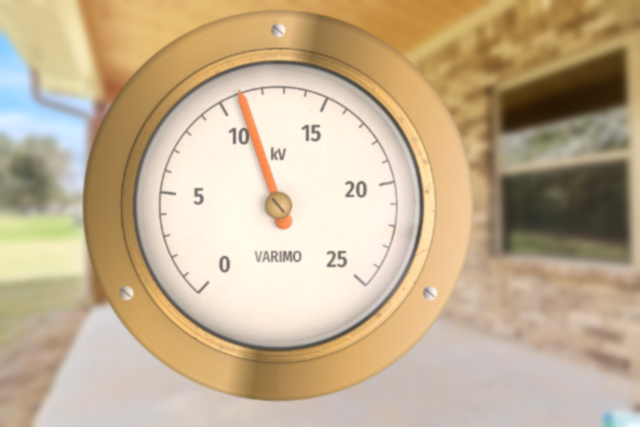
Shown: 11 kV
